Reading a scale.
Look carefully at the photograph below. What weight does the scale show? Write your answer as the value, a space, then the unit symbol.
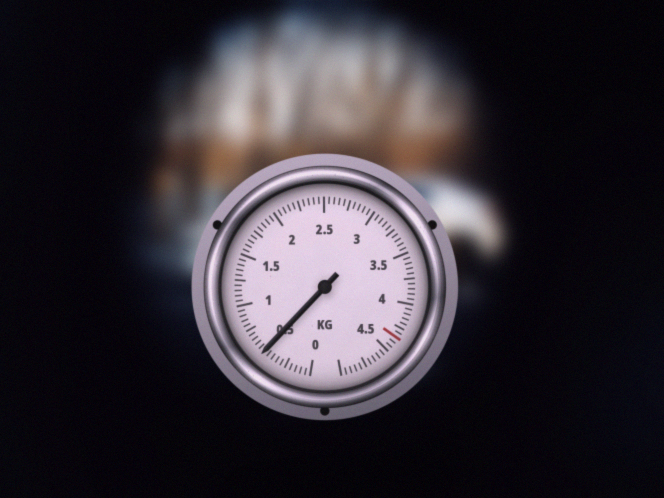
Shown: 0.5 kg
